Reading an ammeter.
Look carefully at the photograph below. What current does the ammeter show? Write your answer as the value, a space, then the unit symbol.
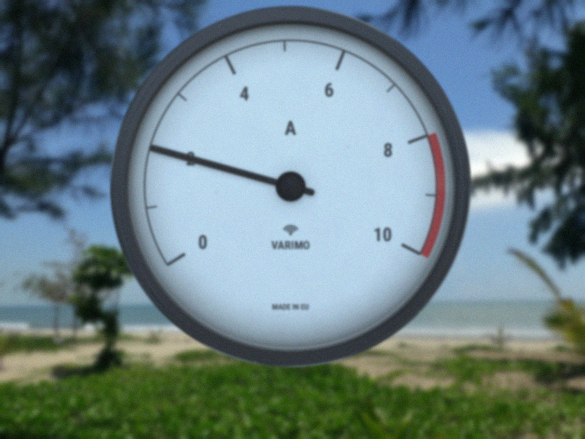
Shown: 2 A
